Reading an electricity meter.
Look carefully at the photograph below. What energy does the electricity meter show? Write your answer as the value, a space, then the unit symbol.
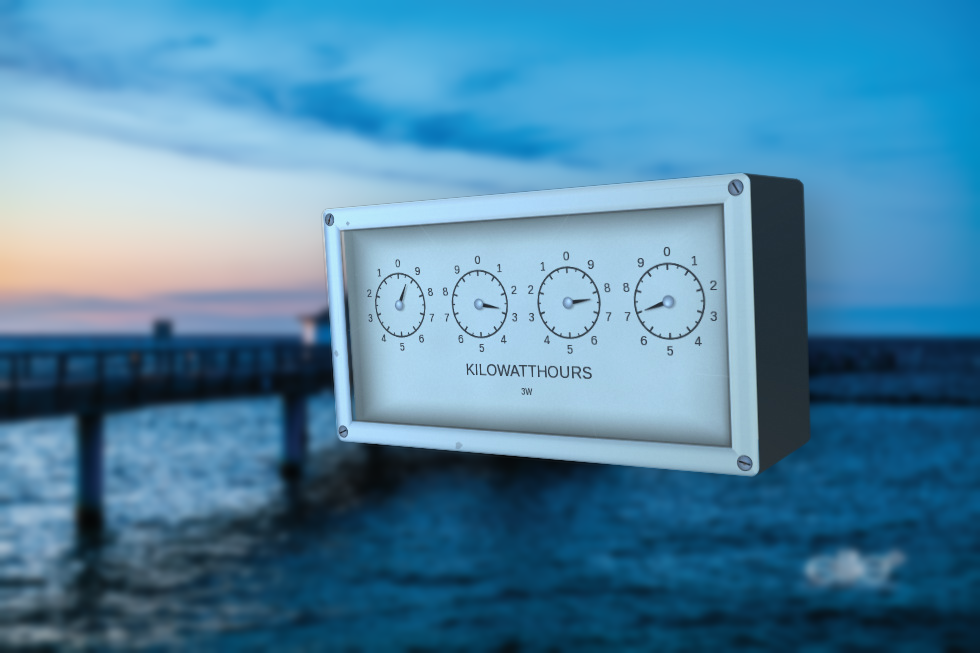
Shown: 9277 kWh
